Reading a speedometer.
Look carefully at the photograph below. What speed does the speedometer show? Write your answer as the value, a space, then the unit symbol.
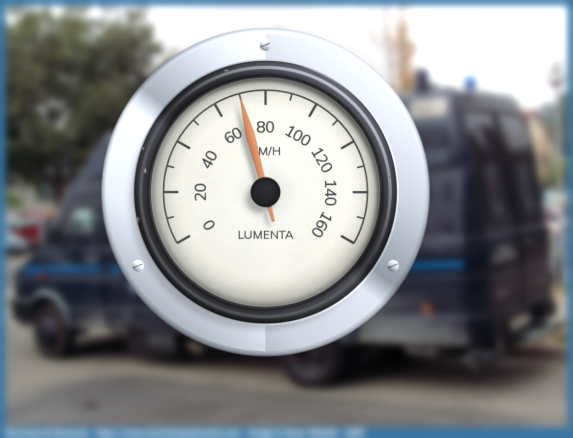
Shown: 70 km/h
